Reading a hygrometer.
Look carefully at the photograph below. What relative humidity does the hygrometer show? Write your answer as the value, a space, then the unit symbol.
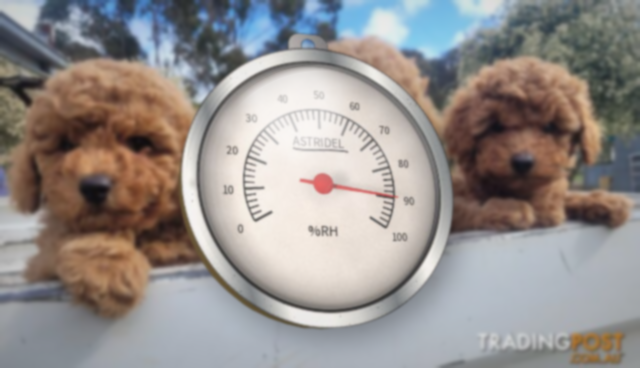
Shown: 90 %
